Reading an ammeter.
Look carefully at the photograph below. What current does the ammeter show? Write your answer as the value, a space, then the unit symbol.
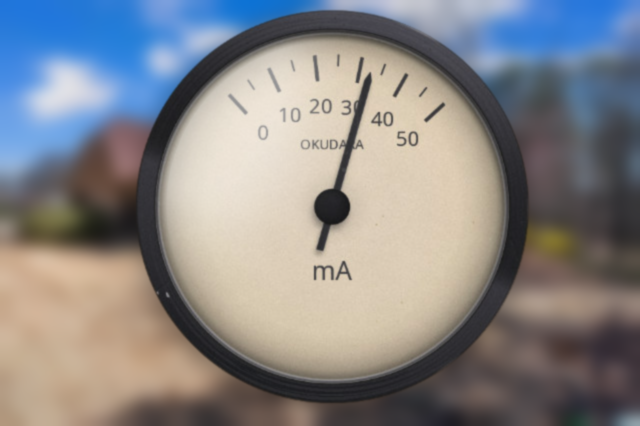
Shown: 32.5 mA
